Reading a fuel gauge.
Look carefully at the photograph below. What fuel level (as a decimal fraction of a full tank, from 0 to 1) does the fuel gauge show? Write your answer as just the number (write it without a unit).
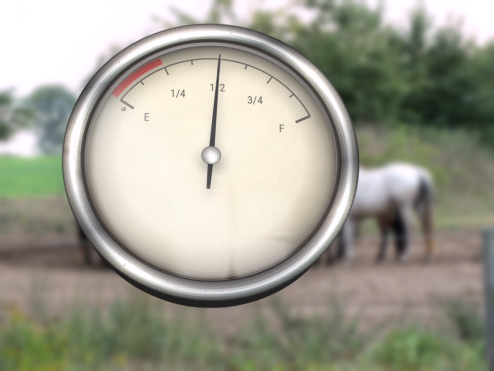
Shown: 0.5
